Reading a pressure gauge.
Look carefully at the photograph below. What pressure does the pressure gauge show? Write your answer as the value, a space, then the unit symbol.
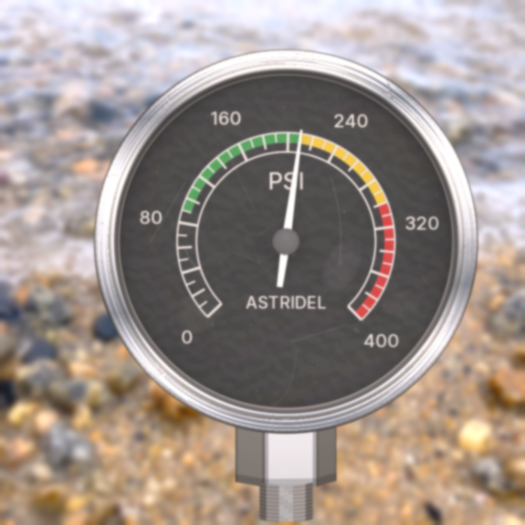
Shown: 210 psi
